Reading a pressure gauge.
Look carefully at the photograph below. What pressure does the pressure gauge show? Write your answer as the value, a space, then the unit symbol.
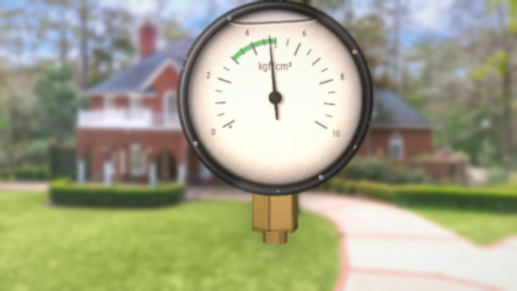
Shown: 4.75 kg/cm²
